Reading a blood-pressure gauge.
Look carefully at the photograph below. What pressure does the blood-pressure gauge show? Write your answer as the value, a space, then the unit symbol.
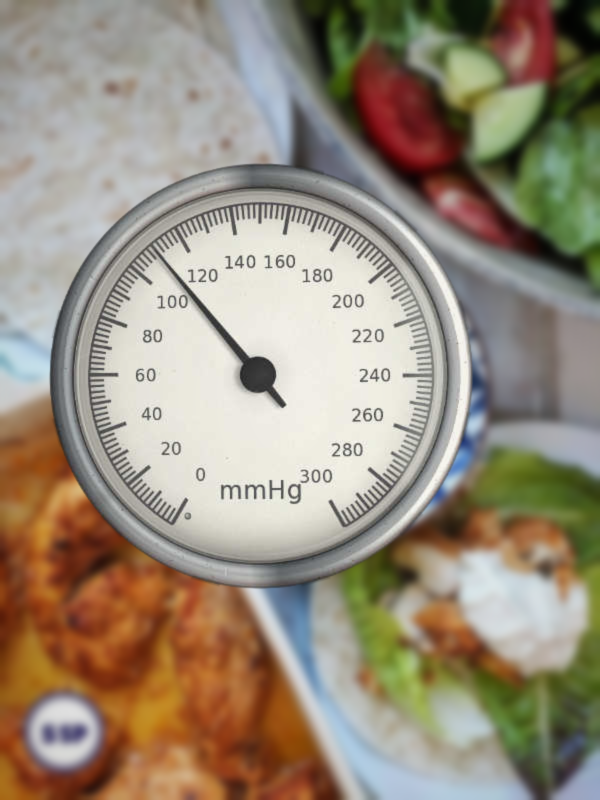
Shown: 110 mmHg
